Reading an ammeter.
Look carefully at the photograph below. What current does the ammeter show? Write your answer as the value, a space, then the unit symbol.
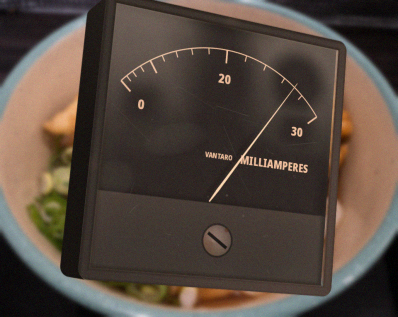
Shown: 27 mA
